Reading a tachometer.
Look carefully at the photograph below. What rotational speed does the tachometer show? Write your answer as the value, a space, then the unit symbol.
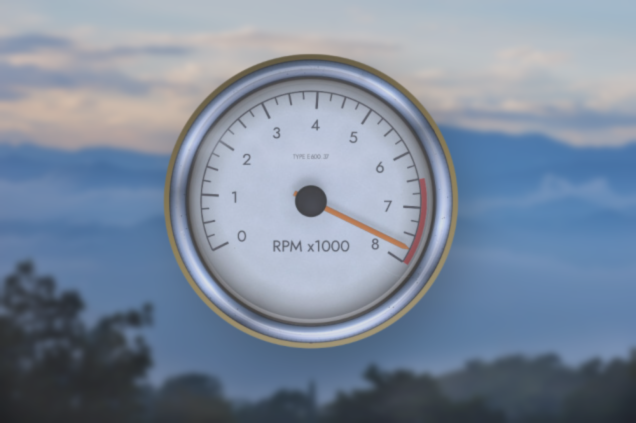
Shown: 7750 rpm
